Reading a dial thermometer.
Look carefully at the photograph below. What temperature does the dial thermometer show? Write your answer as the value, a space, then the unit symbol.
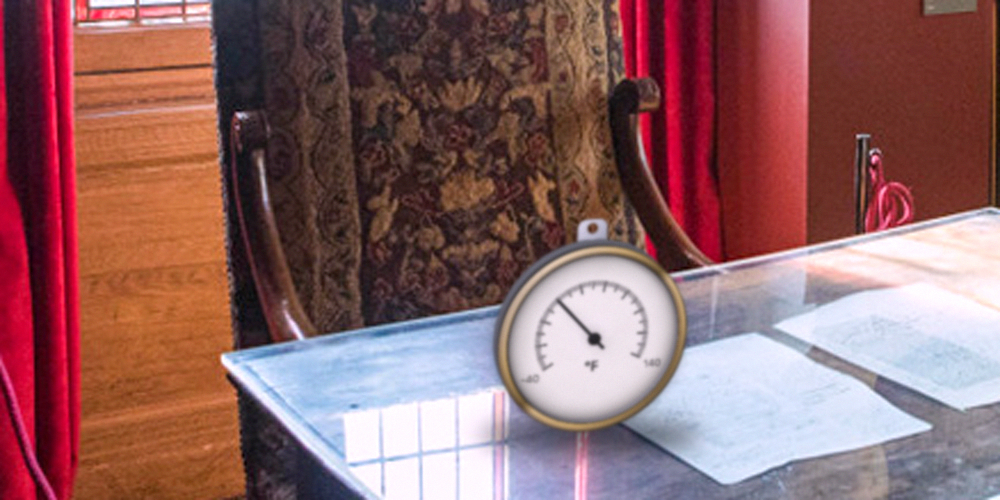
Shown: 20 °F
